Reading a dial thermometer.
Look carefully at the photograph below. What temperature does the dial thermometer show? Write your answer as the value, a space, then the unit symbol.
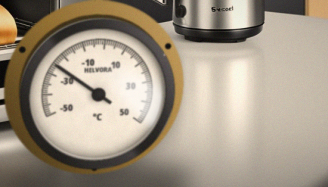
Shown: -25 °C
